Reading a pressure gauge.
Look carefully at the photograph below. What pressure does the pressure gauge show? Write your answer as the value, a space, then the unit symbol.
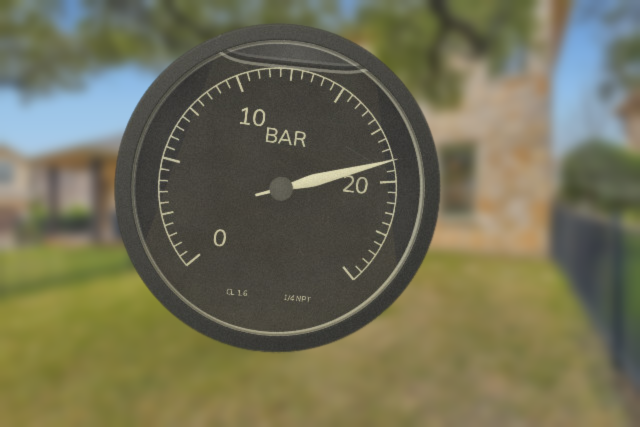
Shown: 19 bar
